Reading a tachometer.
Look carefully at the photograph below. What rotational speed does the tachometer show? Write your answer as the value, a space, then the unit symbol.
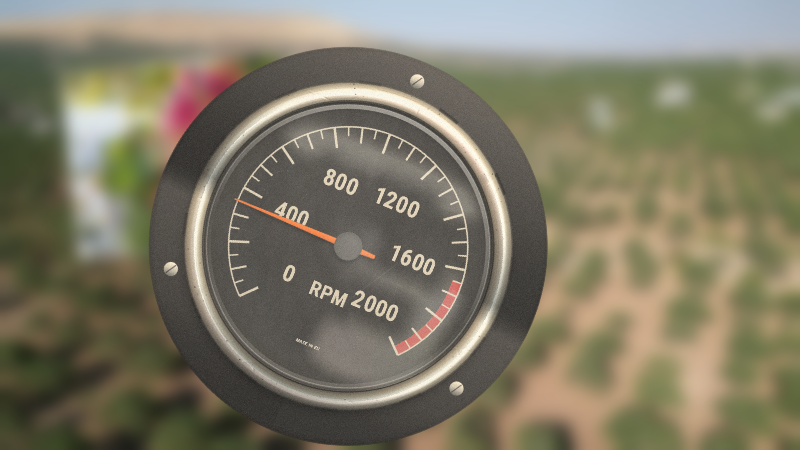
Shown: 350 rpm
